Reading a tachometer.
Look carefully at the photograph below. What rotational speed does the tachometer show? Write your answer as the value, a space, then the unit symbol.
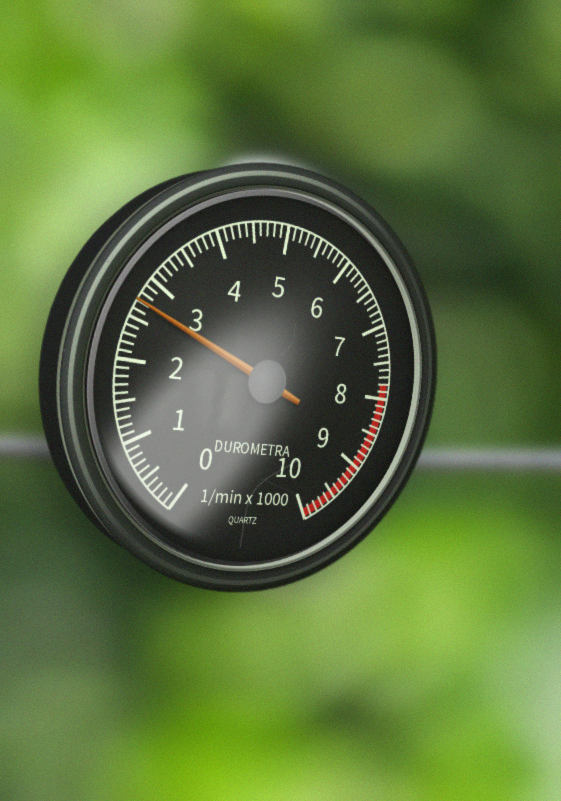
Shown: 2700 rpm
